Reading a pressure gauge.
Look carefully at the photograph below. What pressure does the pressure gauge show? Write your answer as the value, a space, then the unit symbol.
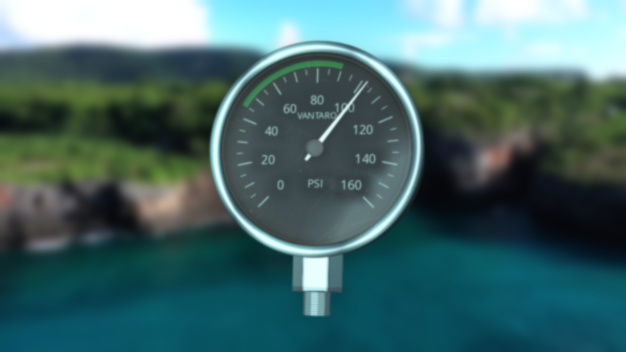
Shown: 102.5 psi
